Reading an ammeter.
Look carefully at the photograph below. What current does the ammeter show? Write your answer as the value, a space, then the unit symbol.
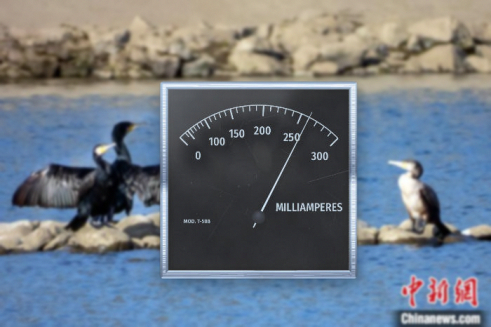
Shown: 260 mA
